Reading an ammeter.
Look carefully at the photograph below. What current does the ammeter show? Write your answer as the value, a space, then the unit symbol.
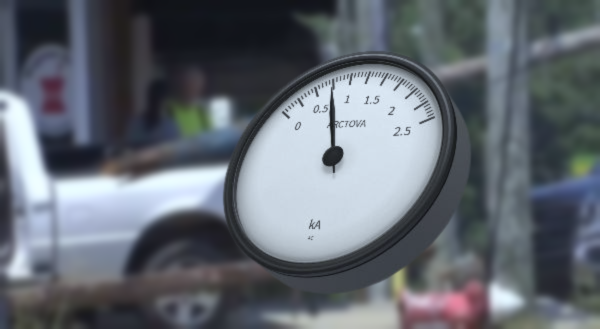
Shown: 0.75 kA
